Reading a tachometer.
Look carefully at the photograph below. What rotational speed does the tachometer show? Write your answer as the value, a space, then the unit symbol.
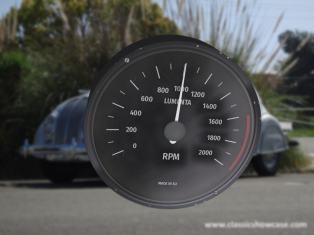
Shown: 1000 rpm
